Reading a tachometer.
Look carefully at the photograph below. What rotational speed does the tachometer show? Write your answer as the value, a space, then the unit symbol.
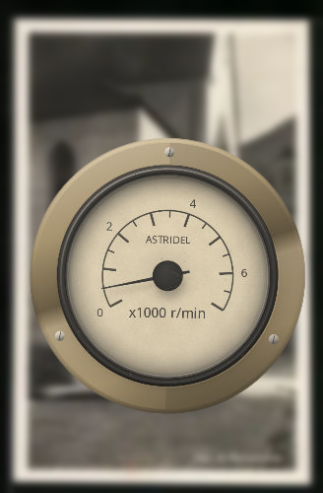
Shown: 500 rpm
